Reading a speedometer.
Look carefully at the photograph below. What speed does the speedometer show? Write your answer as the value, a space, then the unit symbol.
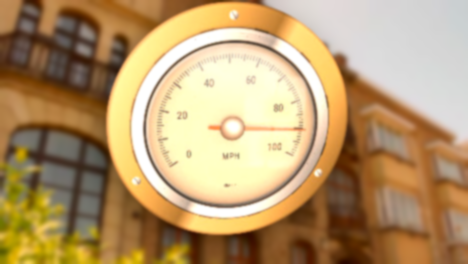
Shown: 90 mph
